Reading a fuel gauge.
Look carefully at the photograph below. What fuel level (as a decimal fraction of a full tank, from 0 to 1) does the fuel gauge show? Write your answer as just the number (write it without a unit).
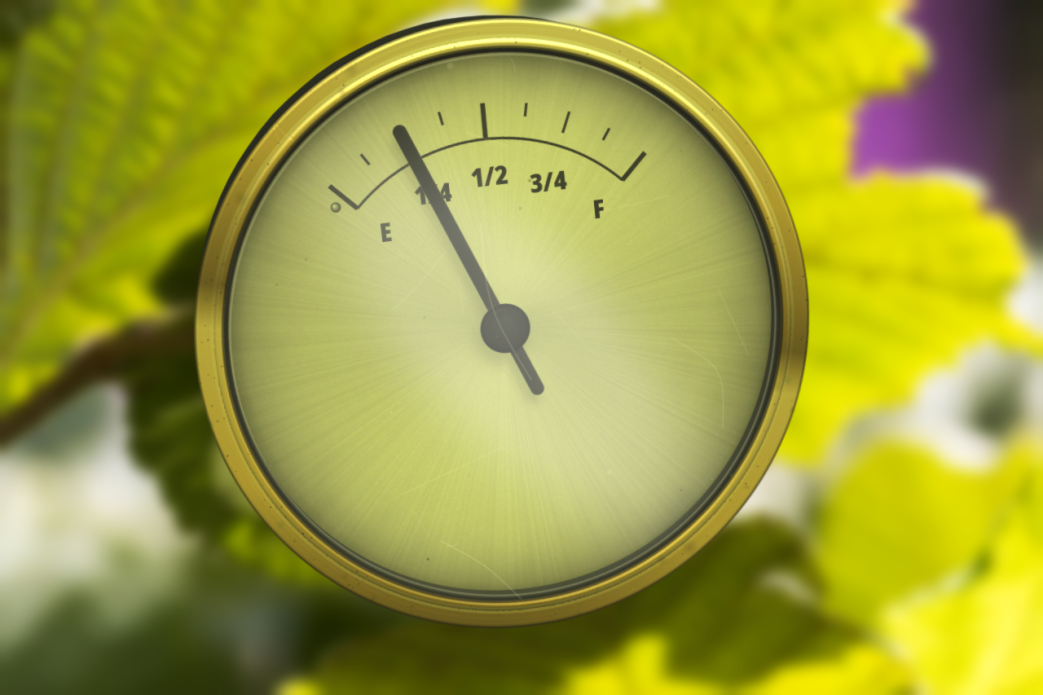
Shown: 0.25
